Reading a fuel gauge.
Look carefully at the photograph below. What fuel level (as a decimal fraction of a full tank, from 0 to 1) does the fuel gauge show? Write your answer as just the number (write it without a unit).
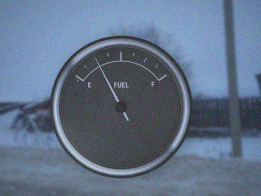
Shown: 0.25
